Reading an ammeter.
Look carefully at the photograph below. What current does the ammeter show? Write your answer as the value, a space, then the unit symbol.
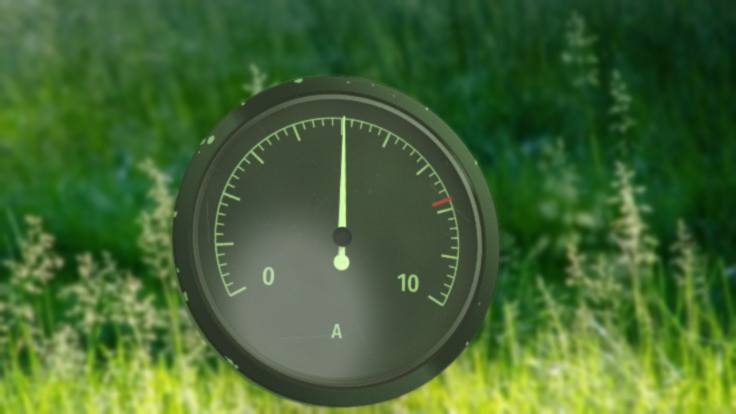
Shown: 5 A
